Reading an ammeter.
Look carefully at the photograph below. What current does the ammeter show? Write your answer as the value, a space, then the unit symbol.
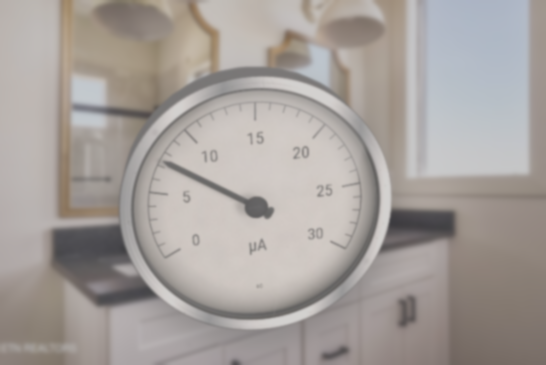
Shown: 7.5 µA
